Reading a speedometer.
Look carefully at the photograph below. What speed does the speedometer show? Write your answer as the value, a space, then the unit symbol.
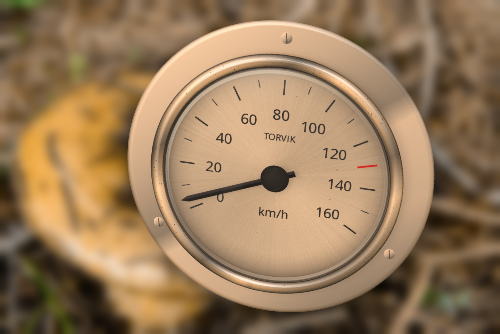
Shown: 5 km/h
